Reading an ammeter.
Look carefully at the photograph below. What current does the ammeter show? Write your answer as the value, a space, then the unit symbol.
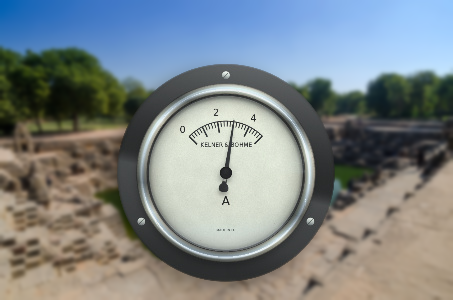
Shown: 3 A
